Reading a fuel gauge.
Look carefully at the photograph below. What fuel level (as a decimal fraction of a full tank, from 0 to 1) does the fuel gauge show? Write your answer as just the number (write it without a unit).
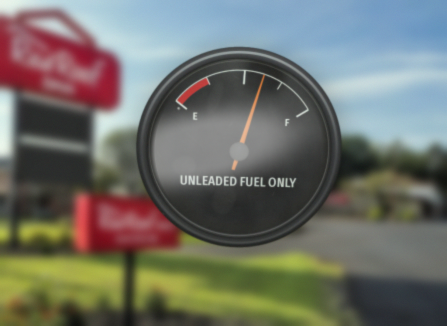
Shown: 0.625
